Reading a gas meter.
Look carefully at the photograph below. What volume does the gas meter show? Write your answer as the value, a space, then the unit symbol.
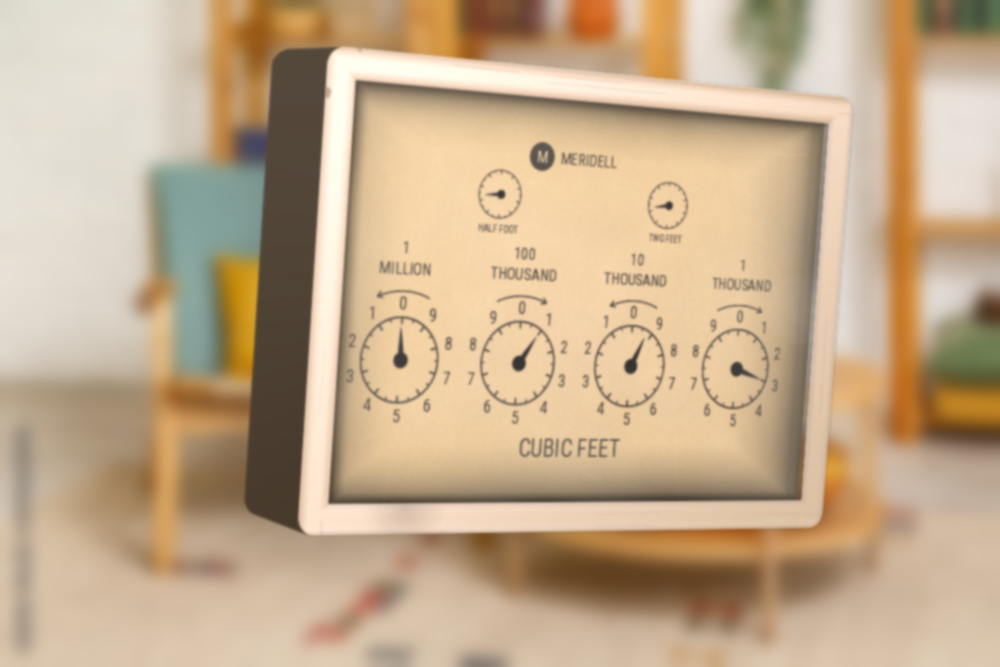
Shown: 9300 ft³
